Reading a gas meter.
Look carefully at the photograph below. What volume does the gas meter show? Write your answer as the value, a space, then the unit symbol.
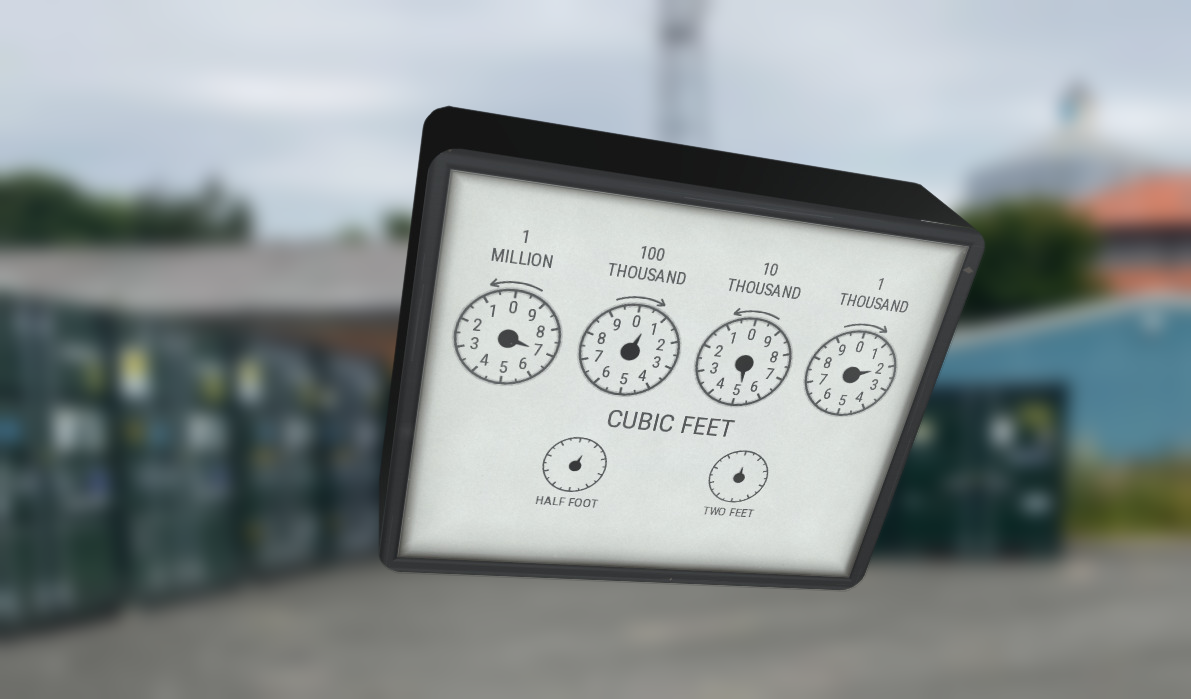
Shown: 705200 ft³
